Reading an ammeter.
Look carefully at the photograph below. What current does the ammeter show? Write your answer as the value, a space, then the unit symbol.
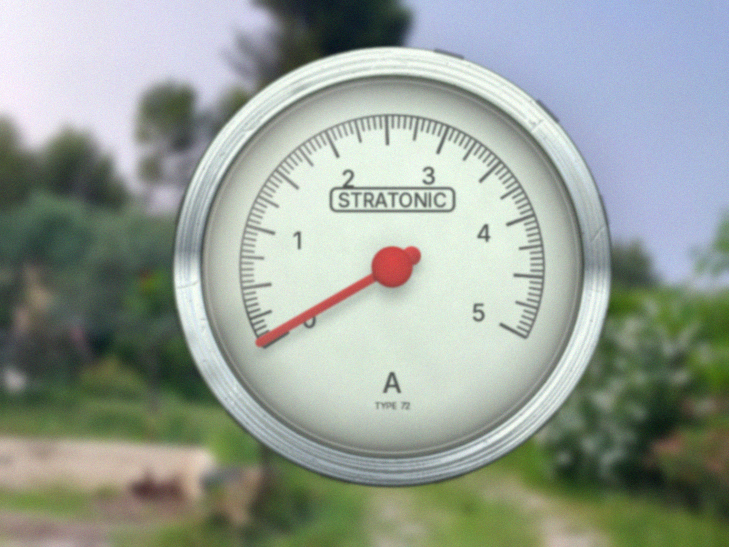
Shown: 0.05 A
